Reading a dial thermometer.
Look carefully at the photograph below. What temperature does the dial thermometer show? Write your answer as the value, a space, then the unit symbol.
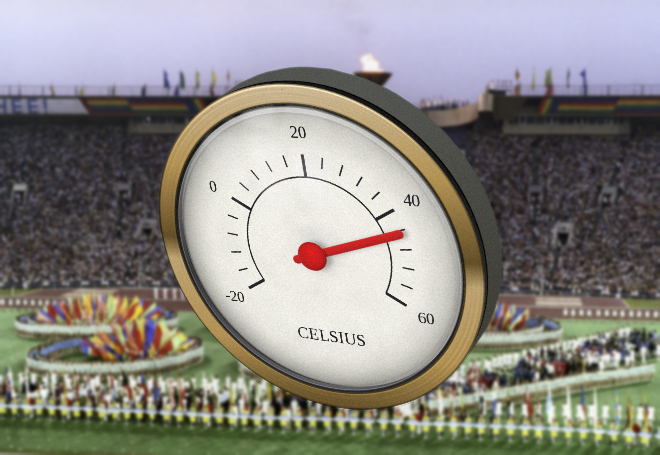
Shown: 44 °C
